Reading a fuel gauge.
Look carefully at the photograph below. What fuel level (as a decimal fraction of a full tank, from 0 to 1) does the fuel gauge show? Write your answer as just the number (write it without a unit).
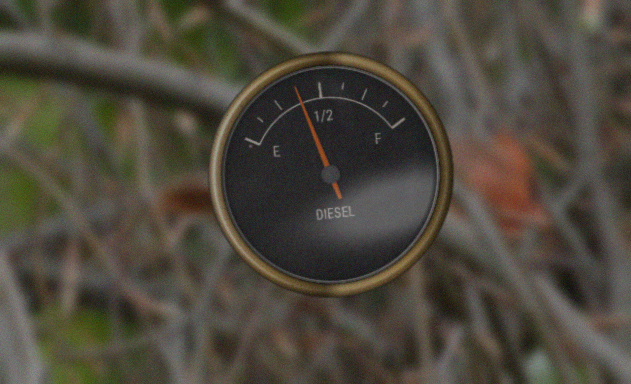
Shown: 0.375
